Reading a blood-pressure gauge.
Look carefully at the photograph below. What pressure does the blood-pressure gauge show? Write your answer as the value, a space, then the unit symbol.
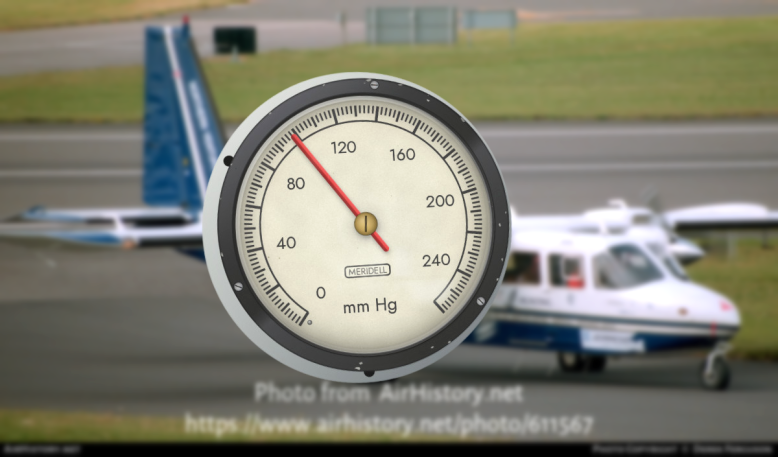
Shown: 98 mmHg
